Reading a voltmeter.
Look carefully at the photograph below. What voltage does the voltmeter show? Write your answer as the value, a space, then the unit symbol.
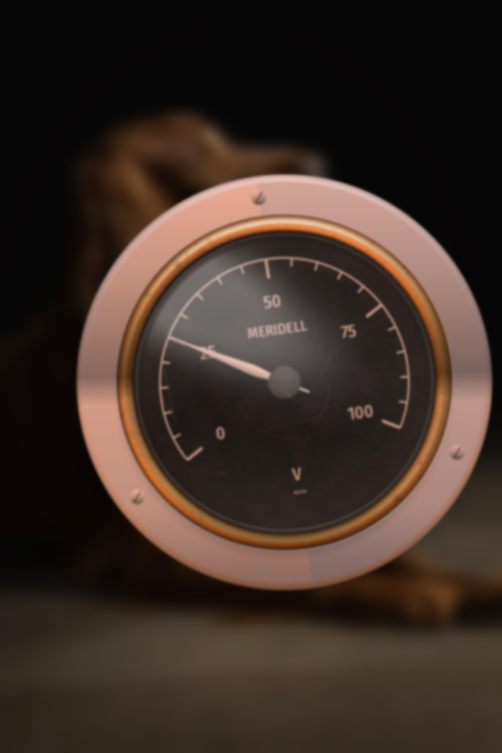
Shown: 25 V
